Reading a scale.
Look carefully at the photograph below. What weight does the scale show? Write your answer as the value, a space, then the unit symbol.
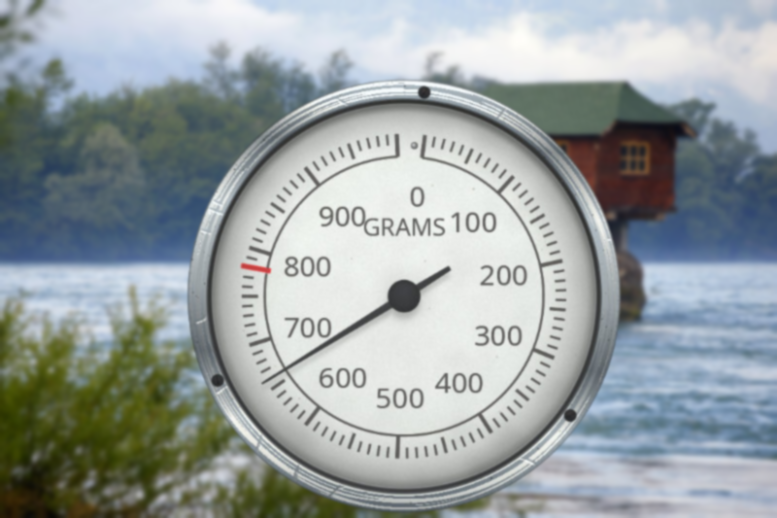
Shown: 660 g
